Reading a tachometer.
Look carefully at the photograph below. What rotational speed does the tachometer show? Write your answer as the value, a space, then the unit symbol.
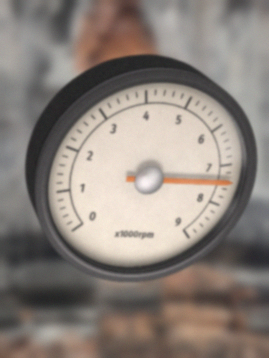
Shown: 7400 rpm
